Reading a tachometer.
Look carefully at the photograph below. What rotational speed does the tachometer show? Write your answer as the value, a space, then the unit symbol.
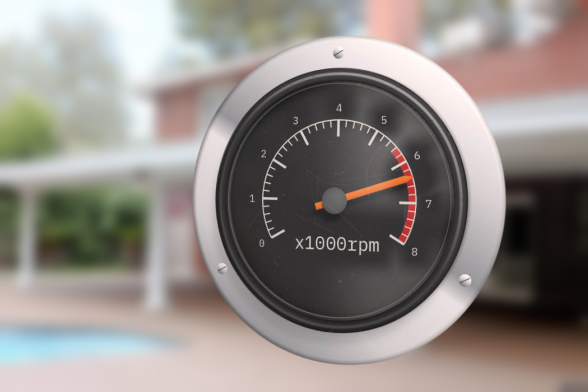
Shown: 6400 rpm
